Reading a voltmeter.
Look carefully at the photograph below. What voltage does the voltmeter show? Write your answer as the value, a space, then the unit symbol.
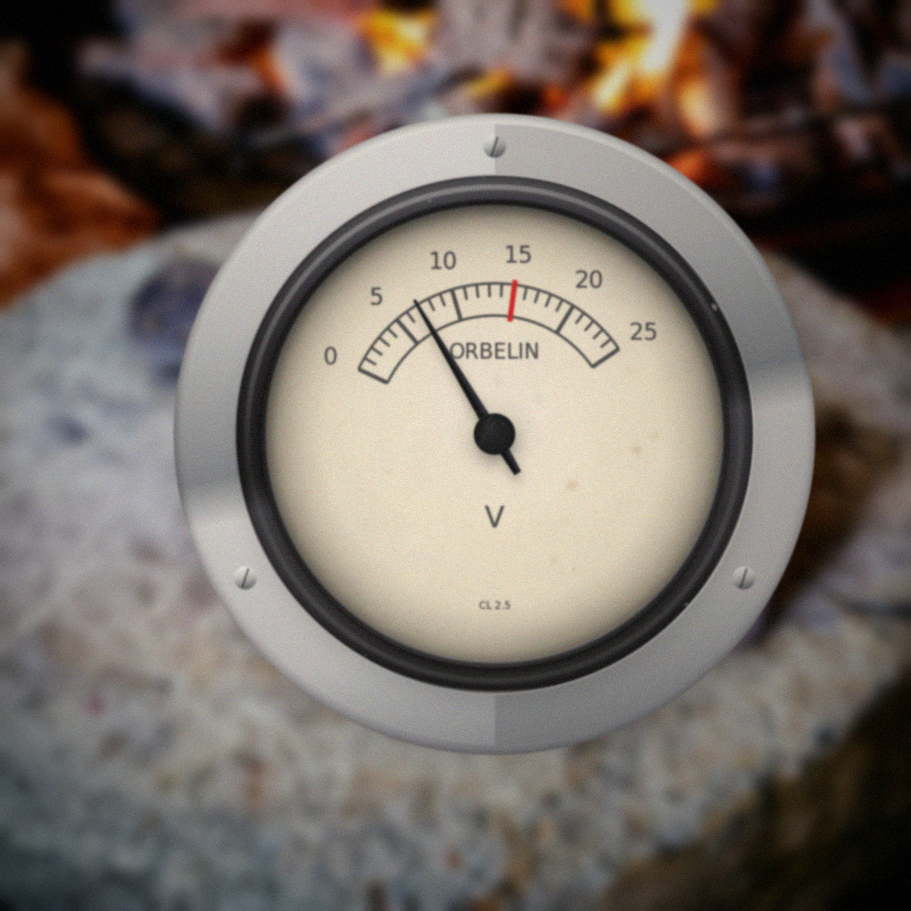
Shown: 7 V
